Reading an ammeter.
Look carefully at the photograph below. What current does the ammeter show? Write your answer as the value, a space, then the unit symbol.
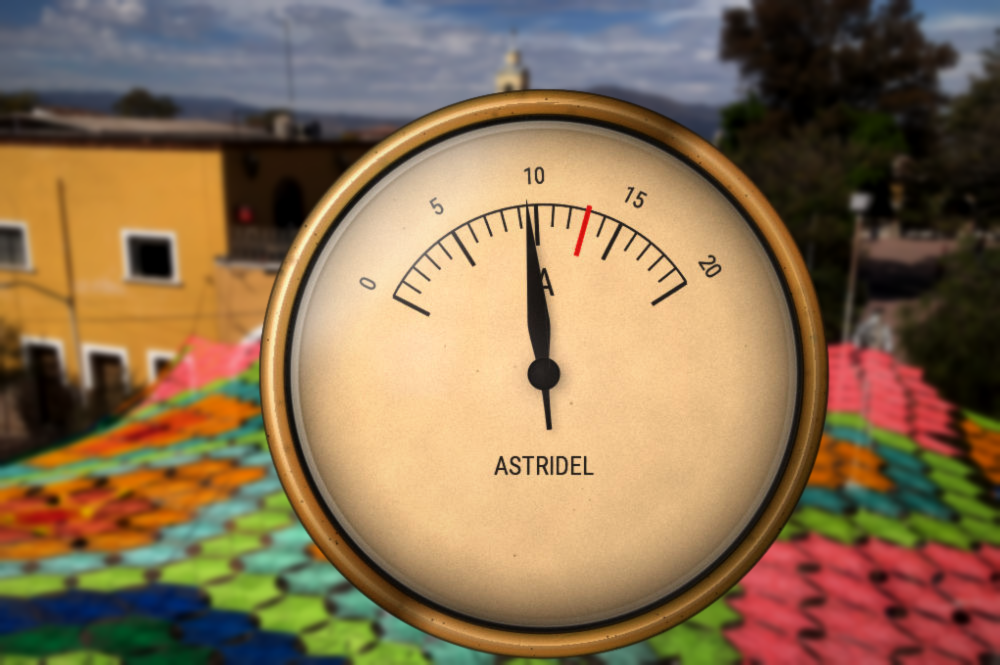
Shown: 9.5 A
